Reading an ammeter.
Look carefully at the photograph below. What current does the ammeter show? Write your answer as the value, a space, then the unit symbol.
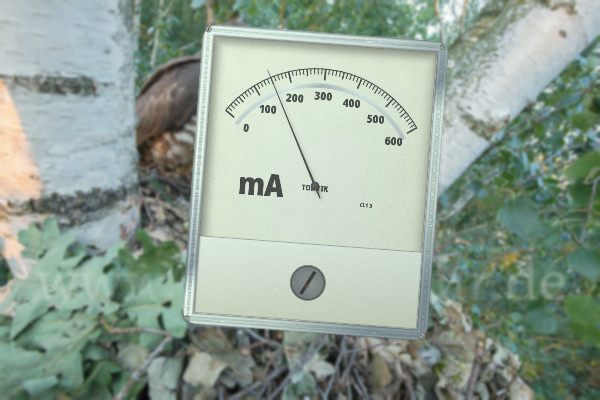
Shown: 150 mA
